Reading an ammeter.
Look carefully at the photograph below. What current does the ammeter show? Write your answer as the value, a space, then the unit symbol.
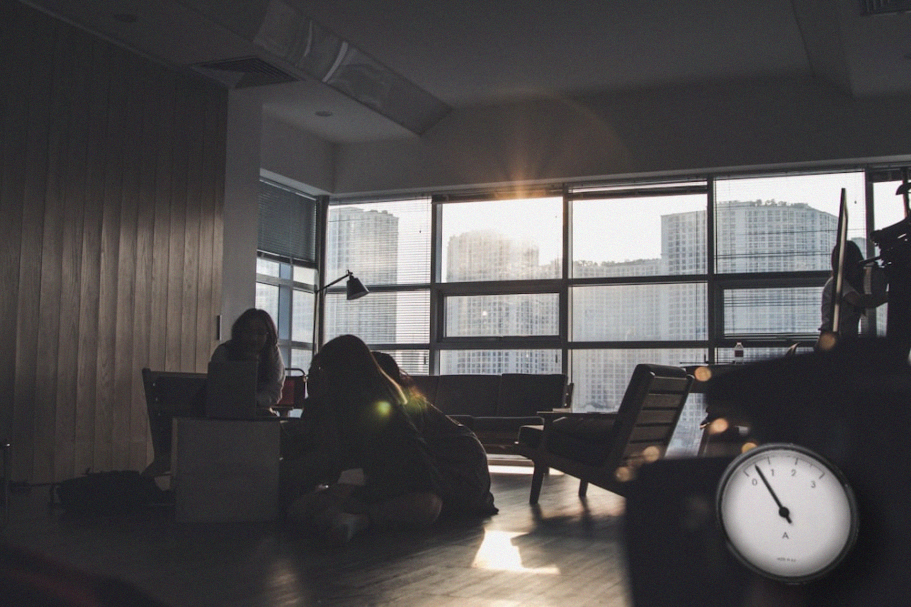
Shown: 0.5 A
